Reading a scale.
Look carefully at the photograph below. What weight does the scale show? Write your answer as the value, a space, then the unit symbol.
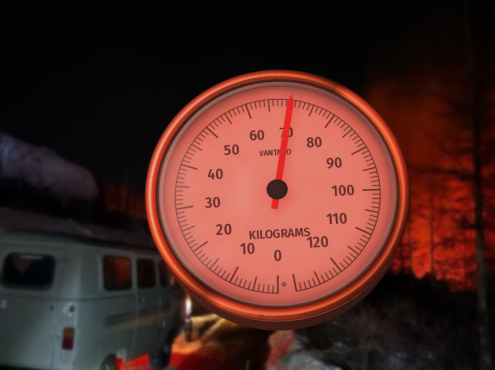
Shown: 70 kg
